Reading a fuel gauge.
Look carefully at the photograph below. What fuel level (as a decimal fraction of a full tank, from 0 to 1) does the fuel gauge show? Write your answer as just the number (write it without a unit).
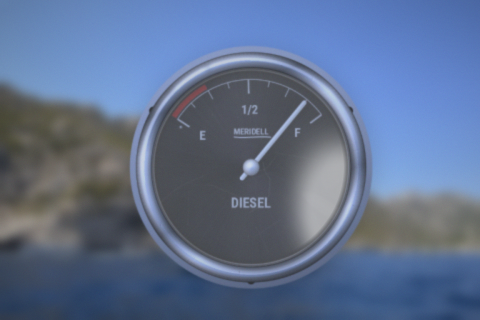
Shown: 0.875
